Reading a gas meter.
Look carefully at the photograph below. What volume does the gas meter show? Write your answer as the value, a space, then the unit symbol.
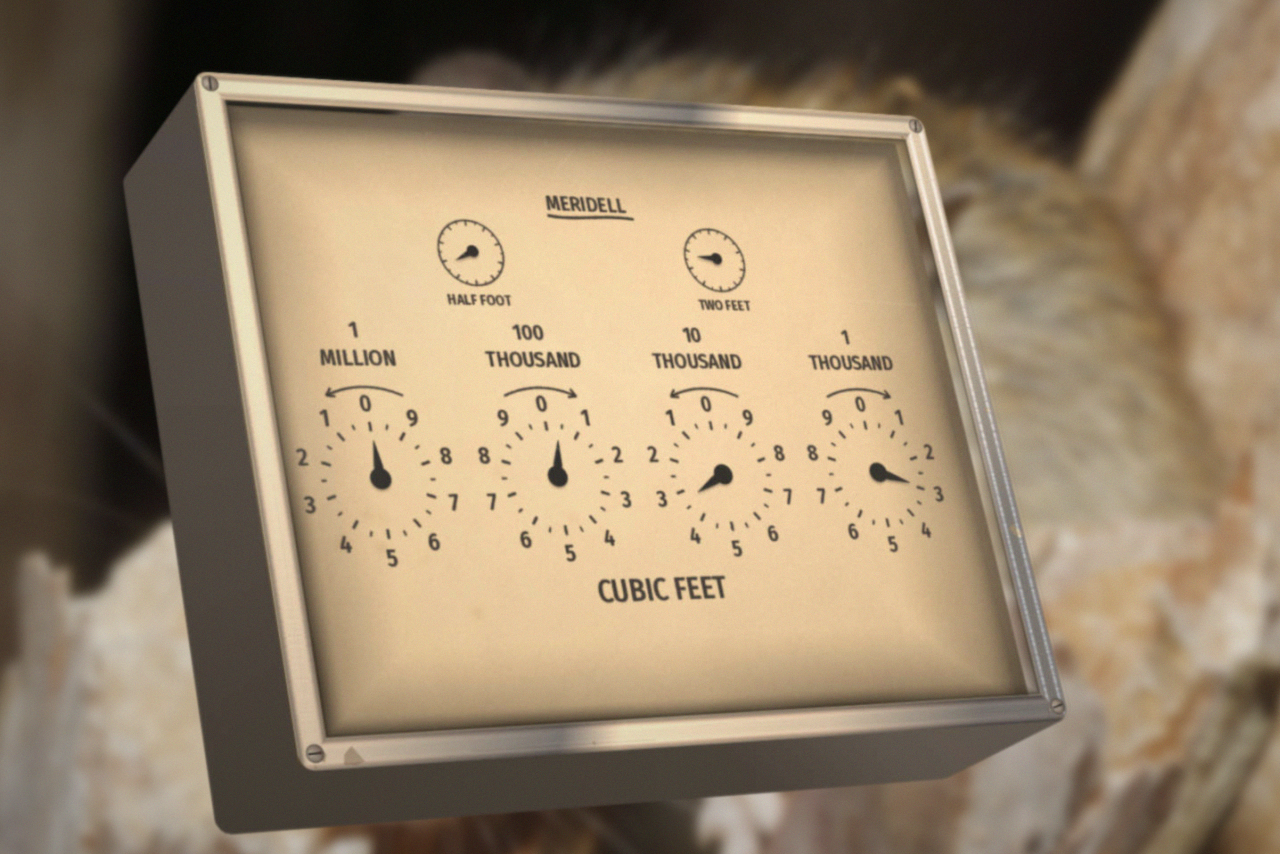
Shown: 3300 ft³
